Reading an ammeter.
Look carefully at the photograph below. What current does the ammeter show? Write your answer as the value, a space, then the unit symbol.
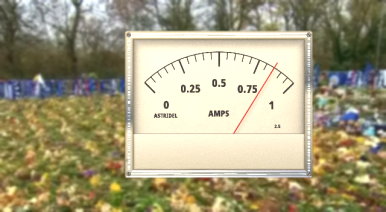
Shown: 0.85 A
